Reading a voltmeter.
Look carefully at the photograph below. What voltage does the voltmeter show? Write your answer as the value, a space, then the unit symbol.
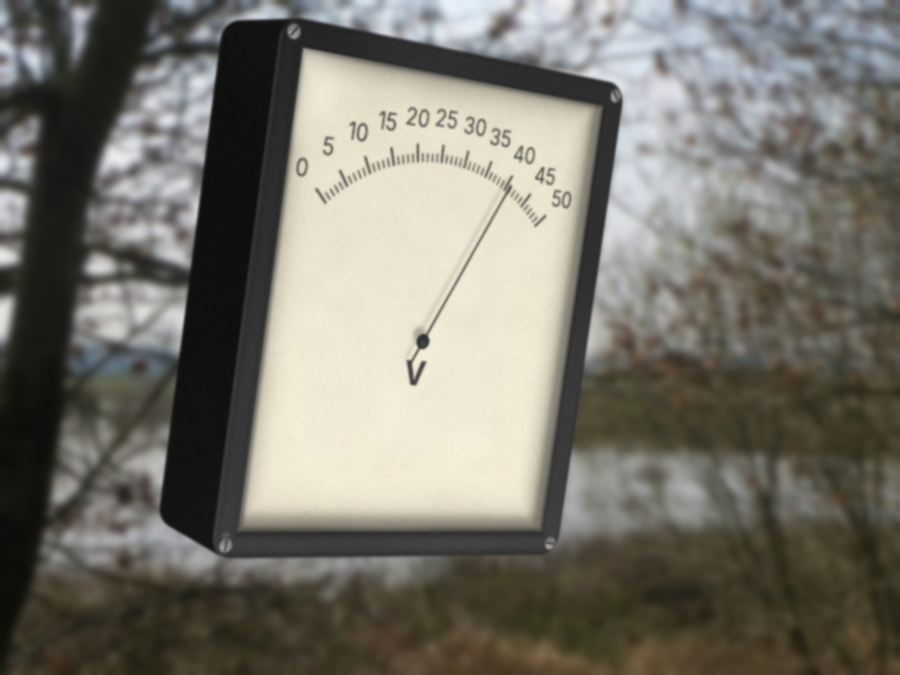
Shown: 40 V
